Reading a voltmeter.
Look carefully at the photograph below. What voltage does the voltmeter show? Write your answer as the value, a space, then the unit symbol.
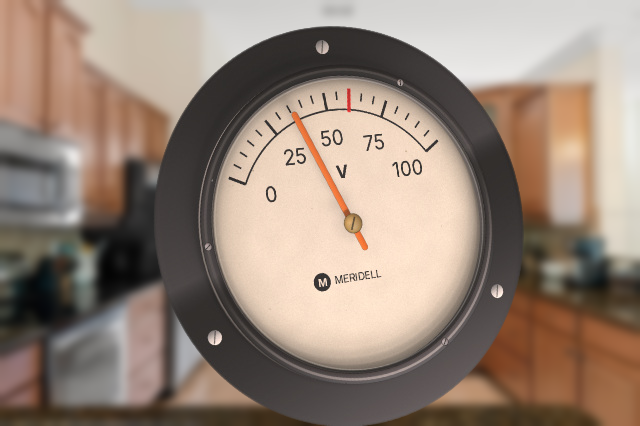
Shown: 35 V
